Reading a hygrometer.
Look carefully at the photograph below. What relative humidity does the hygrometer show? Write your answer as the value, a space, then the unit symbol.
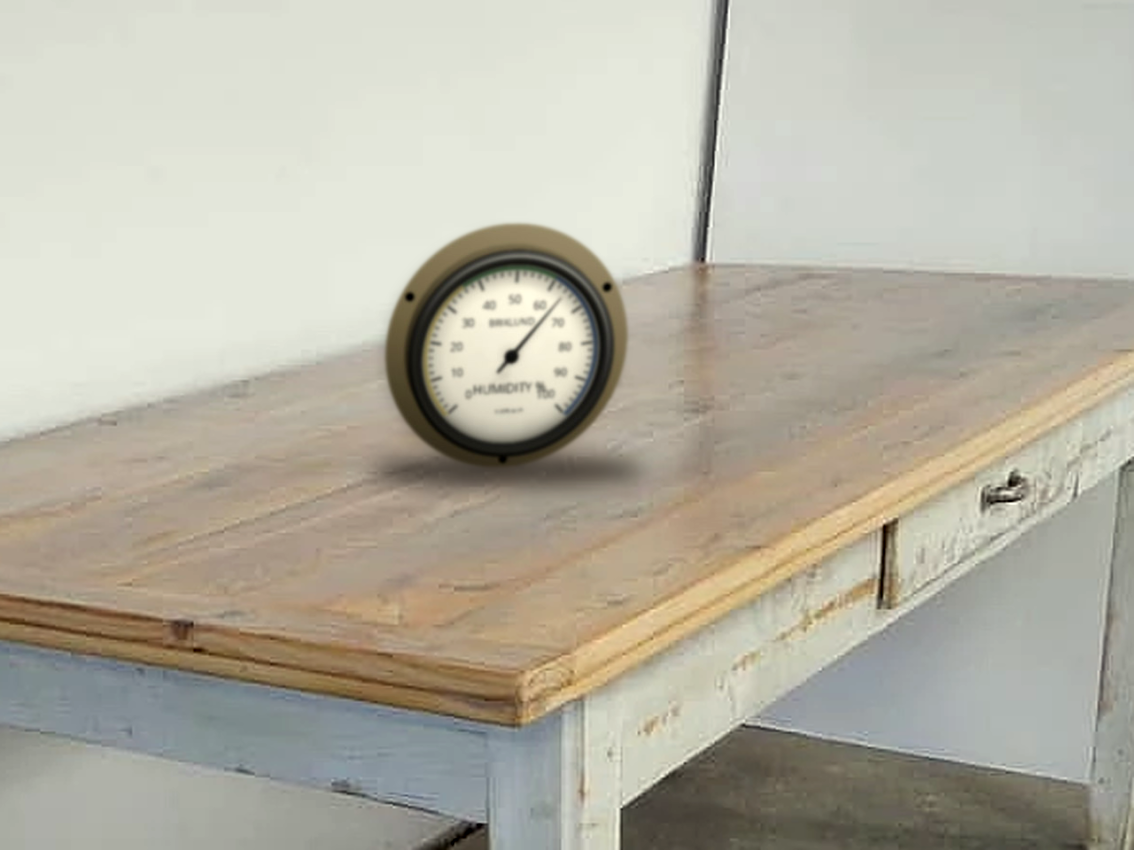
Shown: 64 %
